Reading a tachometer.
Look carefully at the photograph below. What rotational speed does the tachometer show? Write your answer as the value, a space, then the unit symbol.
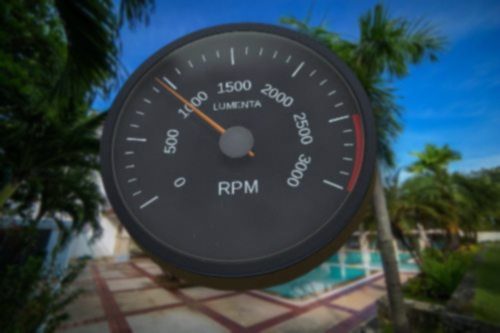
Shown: 950 rpm
